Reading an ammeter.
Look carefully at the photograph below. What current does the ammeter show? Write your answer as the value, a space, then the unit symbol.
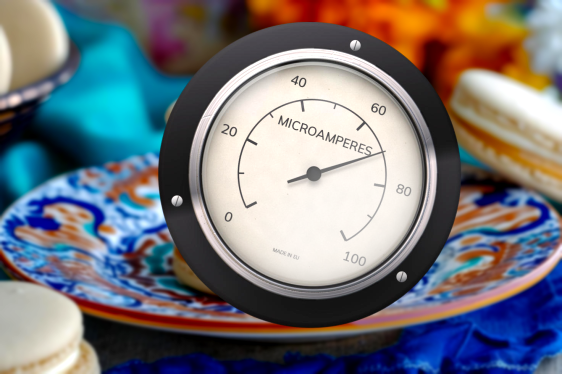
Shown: 70 µA
